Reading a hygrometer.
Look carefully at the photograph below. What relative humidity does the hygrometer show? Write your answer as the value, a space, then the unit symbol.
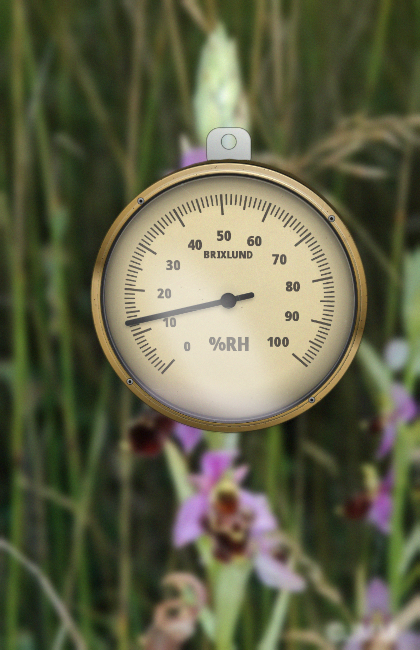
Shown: 13 %
